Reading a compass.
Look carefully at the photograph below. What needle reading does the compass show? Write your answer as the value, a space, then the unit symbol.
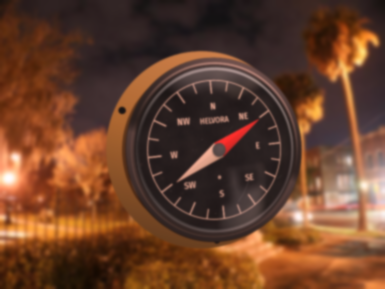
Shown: 60 °
